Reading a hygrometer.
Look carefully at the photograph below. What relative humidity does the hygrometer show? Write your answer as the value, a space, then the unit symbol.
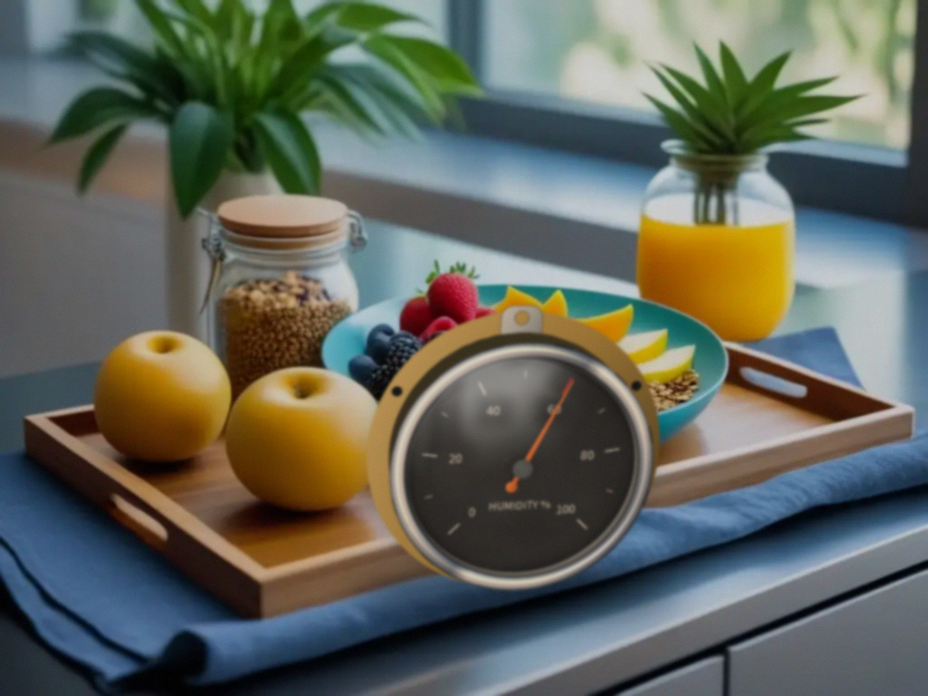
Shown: 60 %
